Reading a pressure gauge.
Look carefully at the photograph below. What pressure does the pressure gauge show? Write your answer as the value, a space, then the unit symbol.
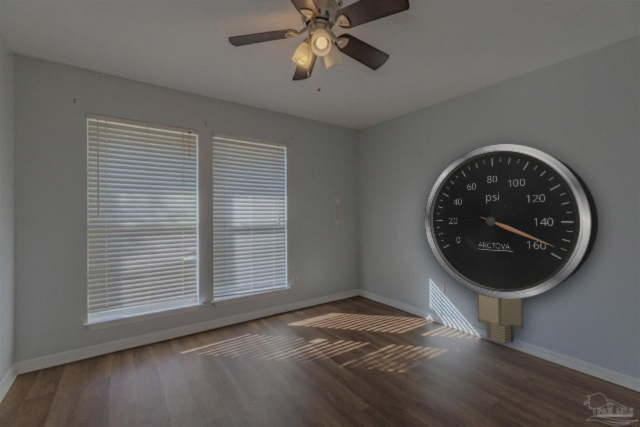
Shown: 155 psi
